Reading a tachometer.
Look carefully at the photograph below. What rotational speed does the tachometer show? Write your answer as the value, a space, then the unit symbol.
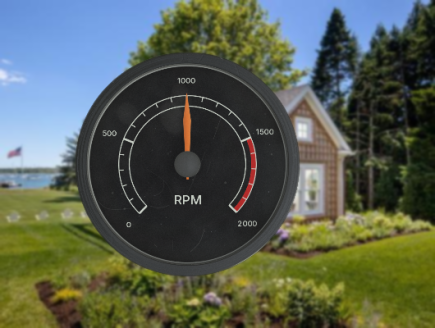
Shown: 1000 rpm
